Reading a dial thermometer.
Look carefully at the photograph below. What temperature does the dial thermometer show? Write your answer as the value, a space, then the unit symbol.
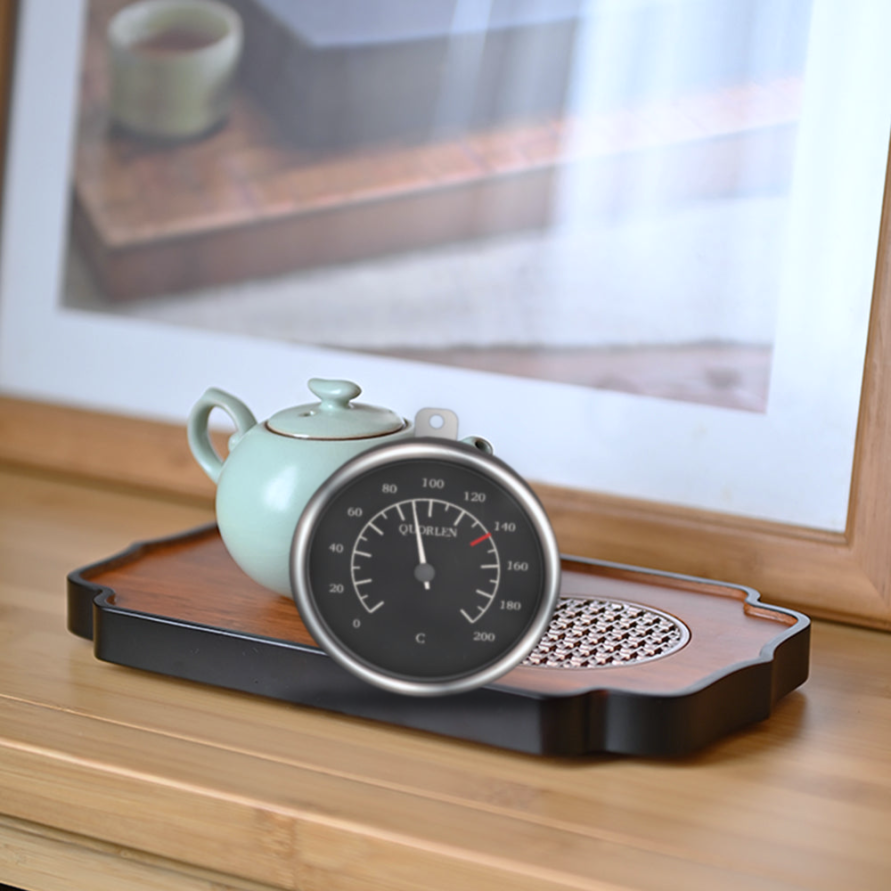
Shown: 90 °C
